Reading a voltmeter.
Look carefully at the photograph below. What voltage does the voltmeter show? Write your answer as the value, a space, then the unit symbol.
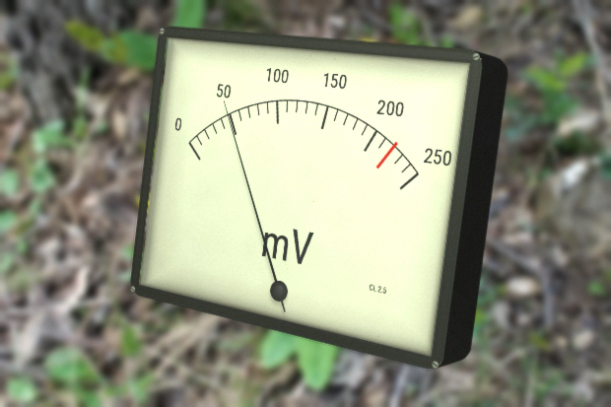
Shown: 50 mV
